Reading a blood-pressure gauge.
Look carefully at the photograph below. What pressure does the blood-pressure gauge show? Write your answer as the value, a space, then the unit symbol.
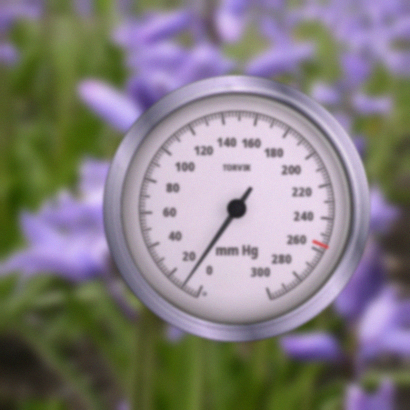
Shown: 10 mmHg
